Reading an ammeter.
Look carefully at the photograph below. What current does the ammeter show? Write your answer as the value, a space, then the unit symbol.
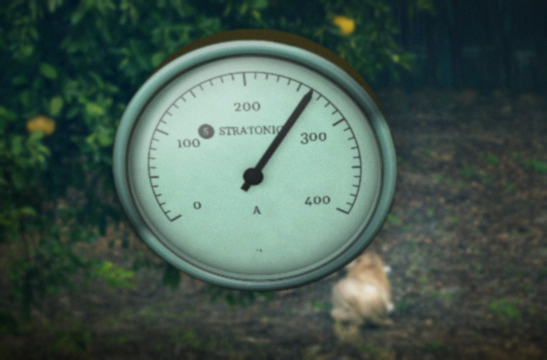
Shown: 260 A
